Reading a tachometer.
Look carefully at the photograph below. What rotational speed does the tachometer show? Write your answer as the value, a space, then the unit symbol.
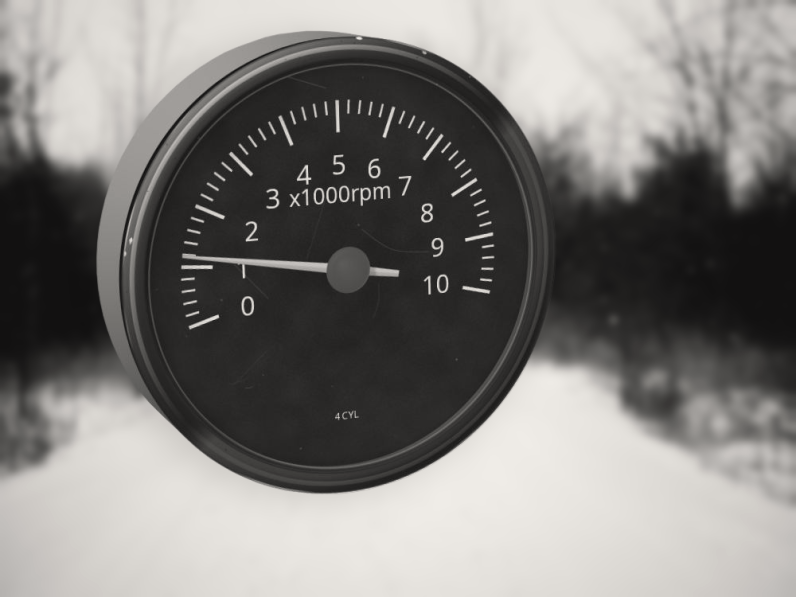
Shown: 1200 rpm
